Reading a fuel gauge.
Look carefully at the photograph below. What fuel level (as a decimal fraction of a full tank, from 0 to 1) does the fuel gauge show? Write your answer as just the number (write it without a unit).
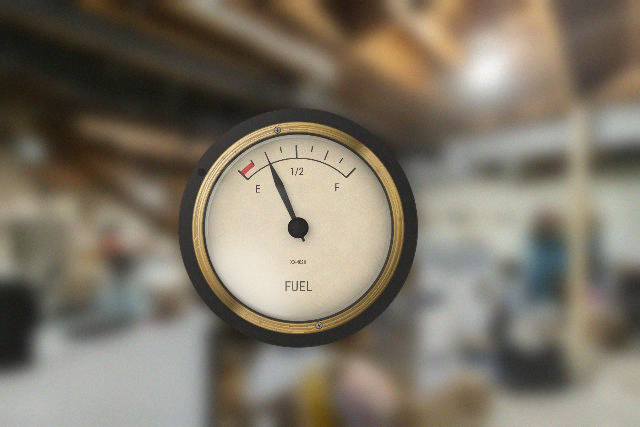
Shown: 0.25
